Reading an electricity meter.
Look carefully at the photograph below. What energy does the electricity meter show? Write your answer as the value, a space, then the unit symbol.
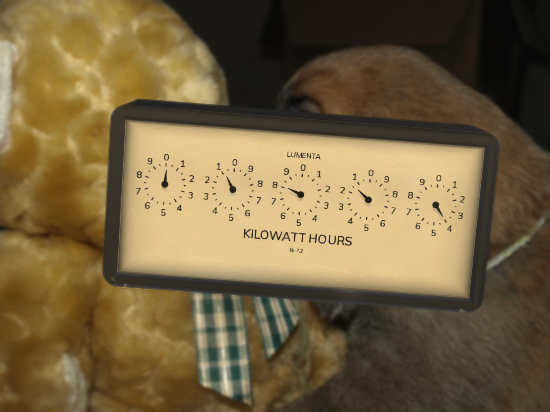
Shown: 814 kWh
